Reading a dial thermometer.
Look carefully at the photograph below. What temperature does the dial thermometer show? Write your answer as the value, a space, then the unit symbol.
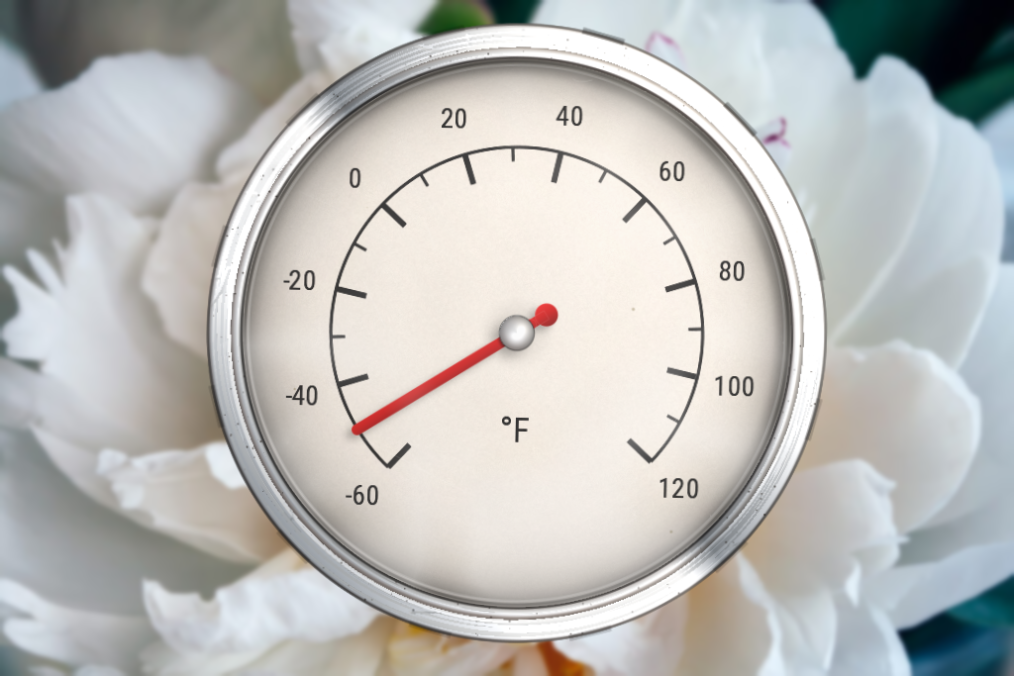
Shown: -50 °F
